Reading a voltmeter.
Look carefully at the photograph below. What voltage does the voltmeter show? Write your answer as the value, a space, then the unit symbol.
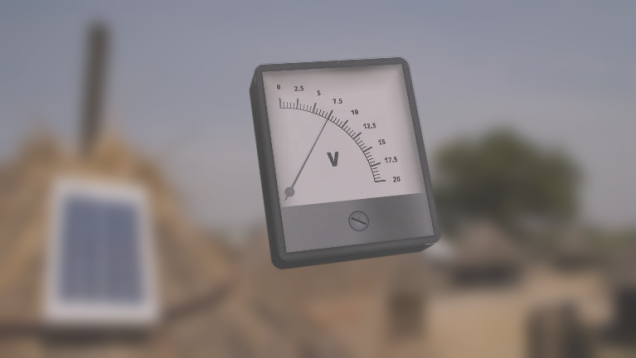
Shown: 7.5 V
